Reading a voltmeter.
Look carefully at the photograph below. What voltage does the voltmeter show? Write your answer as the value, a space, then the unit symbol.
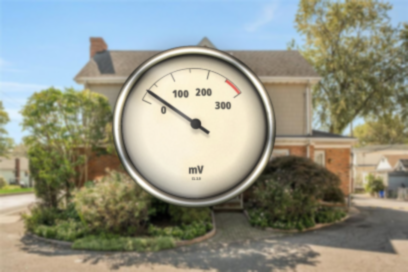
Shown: 25 mV
